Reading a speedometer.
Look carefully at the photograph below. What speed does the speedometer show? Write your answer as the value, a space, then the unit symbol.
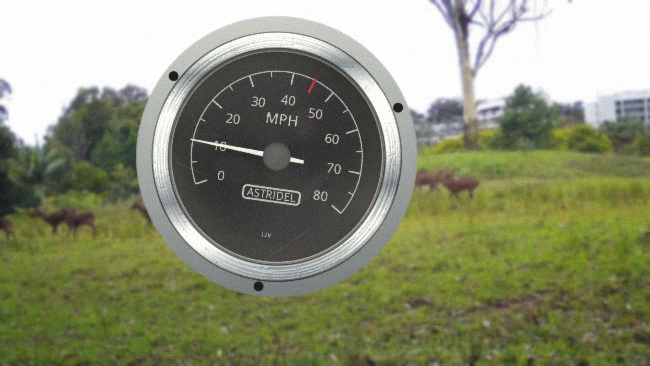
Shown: 10 mph
